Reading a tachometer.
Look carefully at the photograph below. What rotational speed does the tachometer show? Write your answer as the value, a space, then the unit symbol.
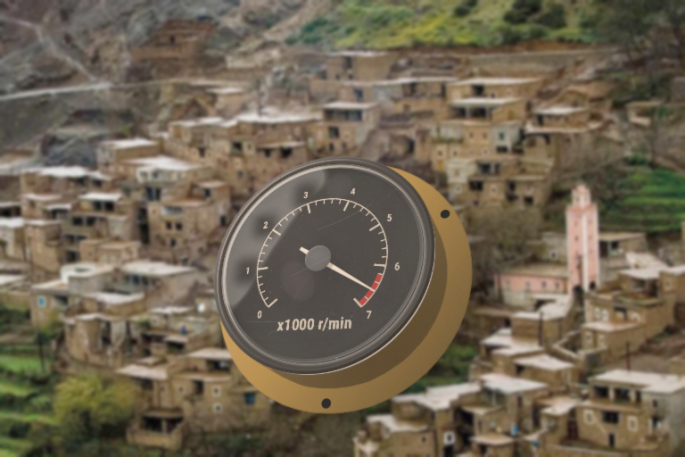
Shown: 6600 rpm
